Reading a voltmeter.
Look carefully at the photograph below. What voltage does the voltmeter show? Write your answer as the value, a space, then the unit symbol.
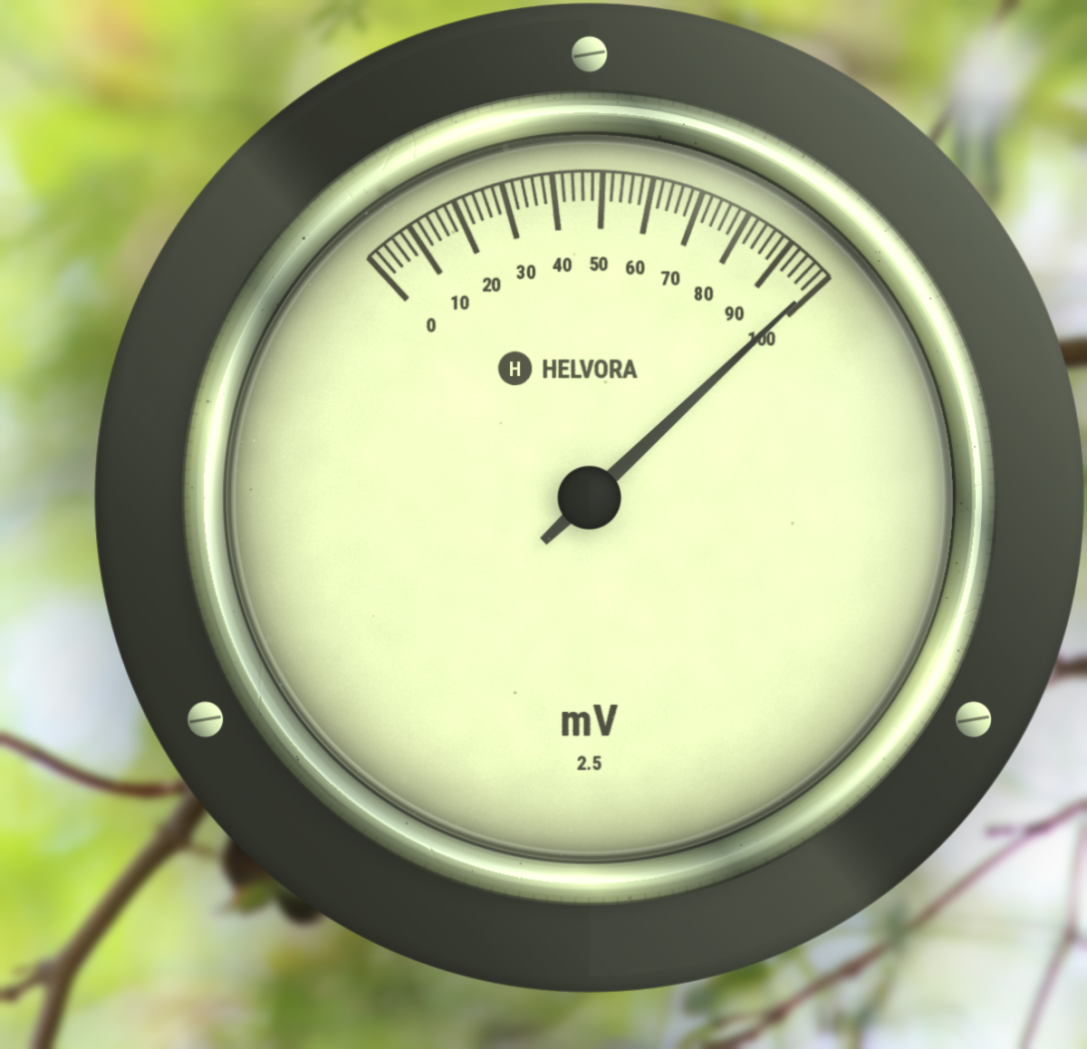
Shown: 99 mV
